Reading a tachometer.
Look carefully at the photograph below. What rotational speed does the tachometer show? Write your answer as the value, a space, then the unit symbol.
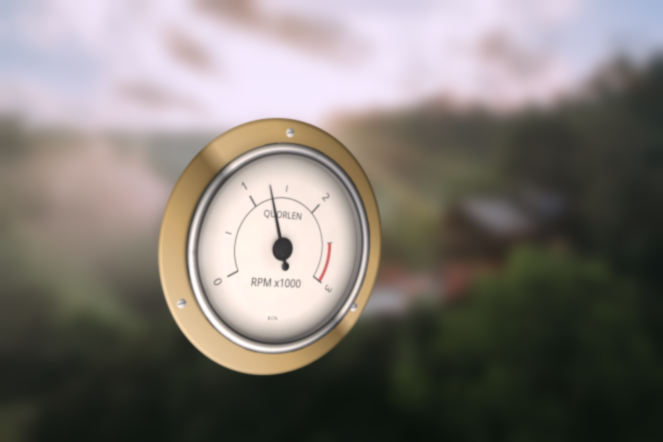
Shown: 1250 rpm
